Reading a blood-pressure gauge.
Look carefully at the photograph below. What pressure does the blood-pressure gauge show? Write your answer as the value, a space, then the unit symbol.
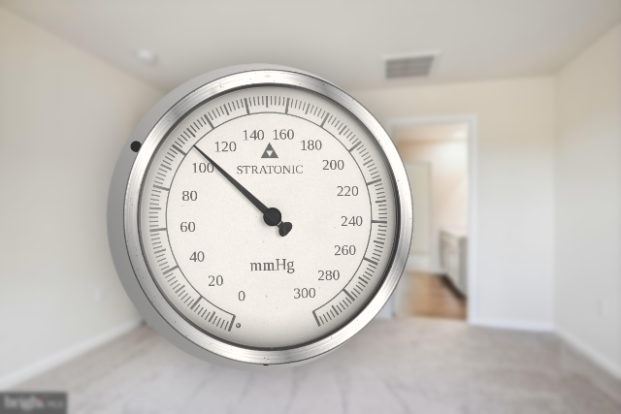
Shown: 106 mmHg
